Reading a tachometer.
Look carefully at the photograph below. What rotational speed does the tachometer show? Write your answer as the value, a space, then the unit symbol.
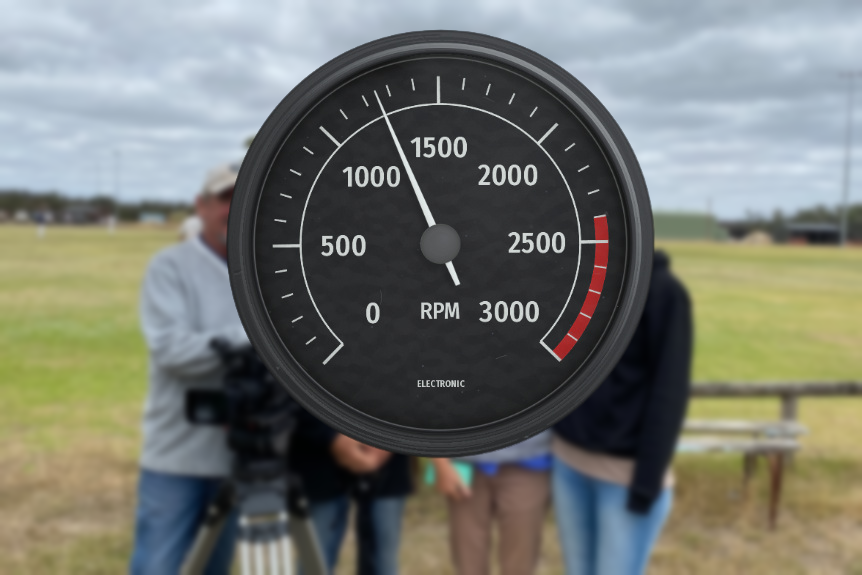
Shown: 1250 rpm
